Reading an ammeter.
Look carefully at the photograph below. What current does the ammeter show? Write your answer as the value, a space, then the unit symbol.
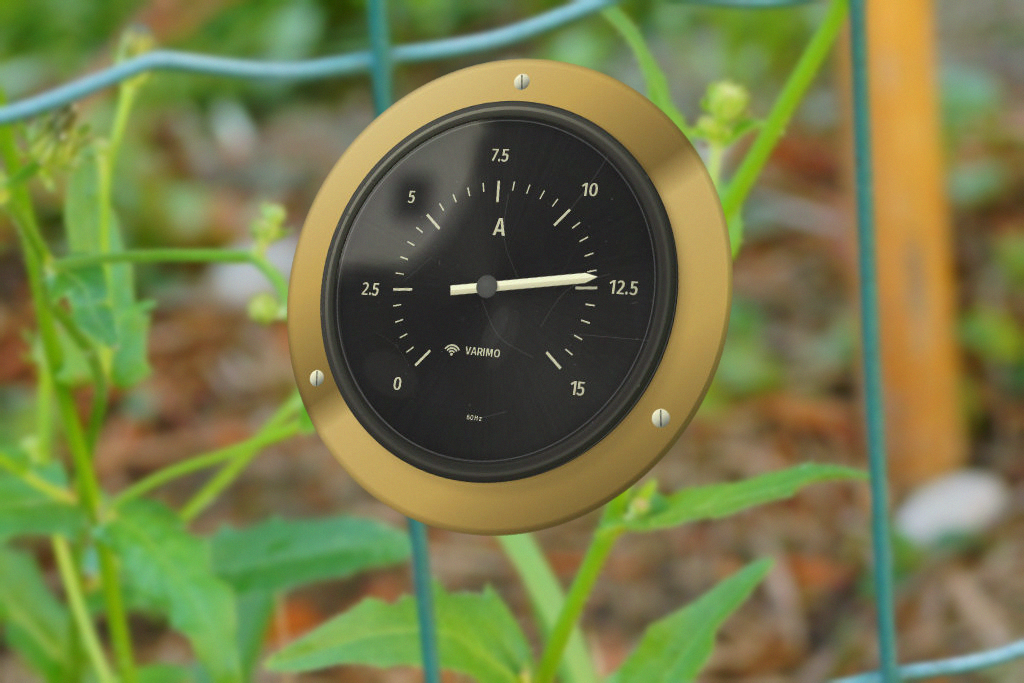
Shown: 12.25 A
